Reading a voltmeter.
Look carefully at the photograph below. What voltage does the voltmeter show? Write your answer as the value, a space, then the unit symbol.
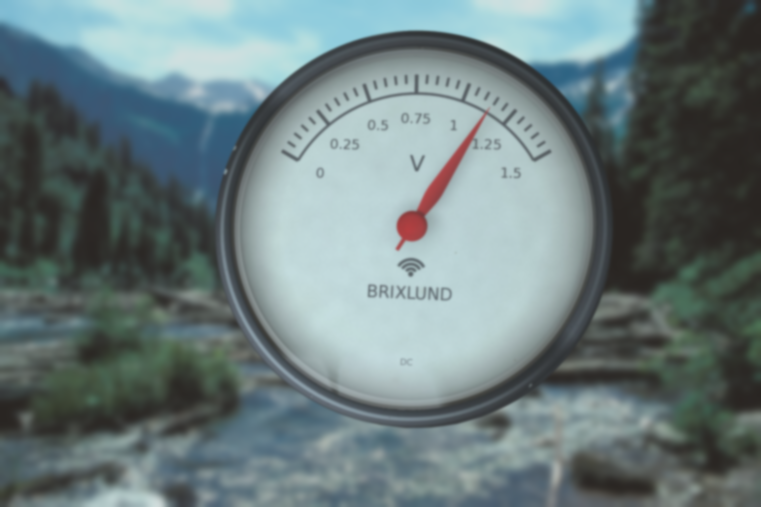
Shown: 1.15 V
